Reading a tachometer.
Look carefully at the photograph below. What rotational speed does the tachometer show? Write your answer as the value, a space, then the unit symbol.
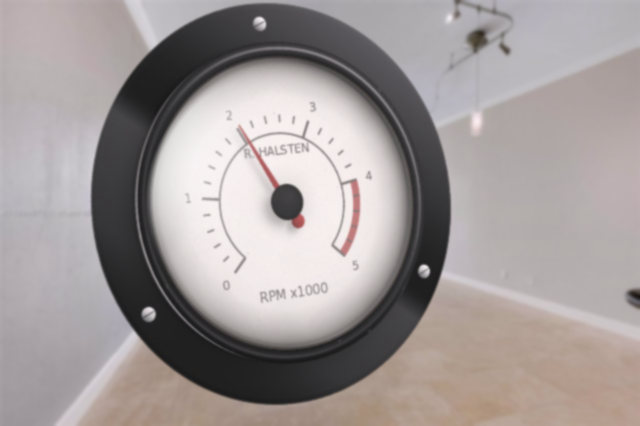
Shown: 2000 rpm
